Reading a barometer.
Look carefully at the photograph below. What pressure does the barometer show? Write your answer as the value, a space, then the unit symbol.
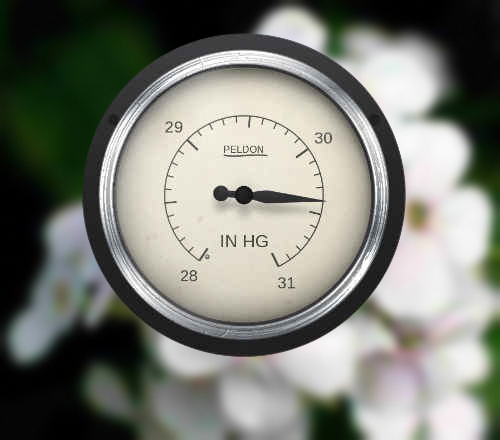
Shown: 30.4 inHg
